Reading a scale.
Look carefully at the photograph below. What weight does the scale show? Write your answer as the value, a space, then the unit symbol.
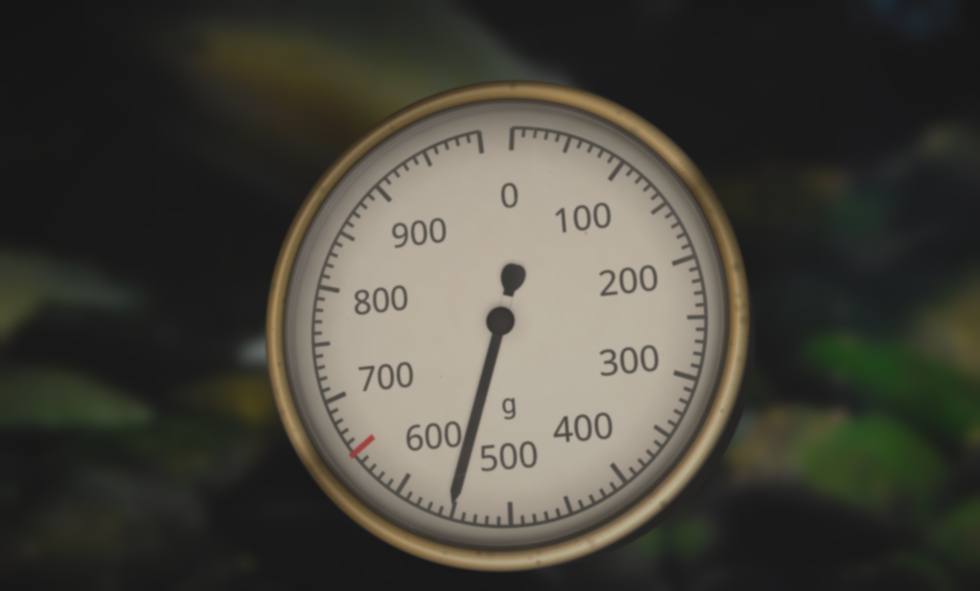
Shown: 550 g
